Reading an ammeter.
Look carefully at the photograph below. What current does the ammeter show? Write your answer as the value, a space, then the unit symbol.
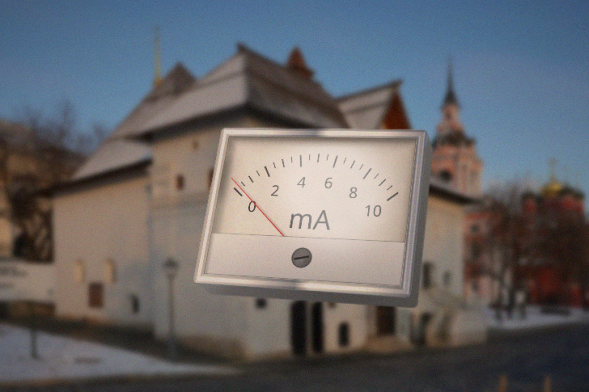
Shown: 0.25 mA
